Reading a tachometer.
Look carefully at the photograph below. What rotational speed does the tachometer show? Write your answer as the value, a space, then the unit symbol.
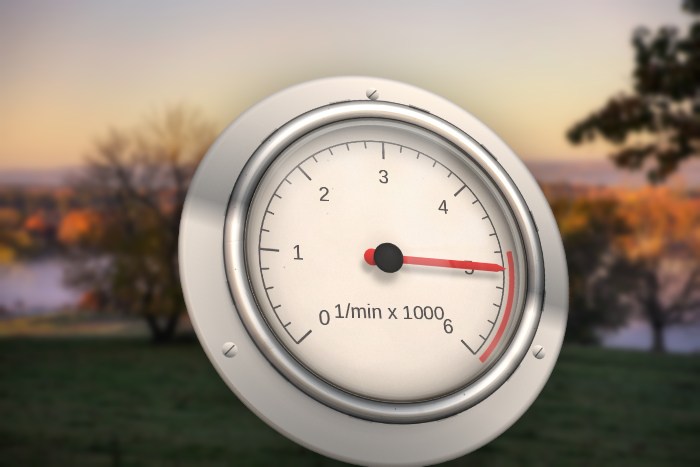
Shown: 5000 rpm
